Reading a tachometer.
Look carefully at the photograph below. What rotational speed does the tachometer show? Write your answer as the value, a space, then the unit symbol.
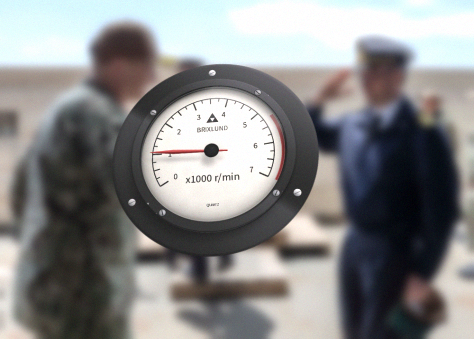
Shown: 1000 rpm
